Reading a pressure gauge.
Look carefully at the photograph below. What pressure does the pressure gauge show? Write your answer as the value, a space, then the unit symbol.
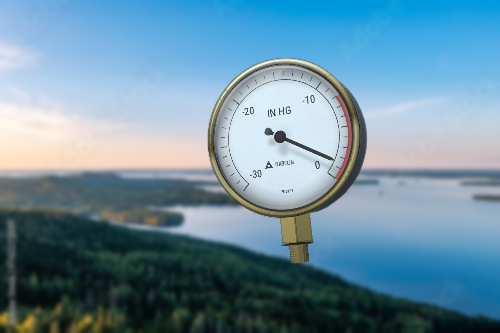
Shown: -1.5 inHg
